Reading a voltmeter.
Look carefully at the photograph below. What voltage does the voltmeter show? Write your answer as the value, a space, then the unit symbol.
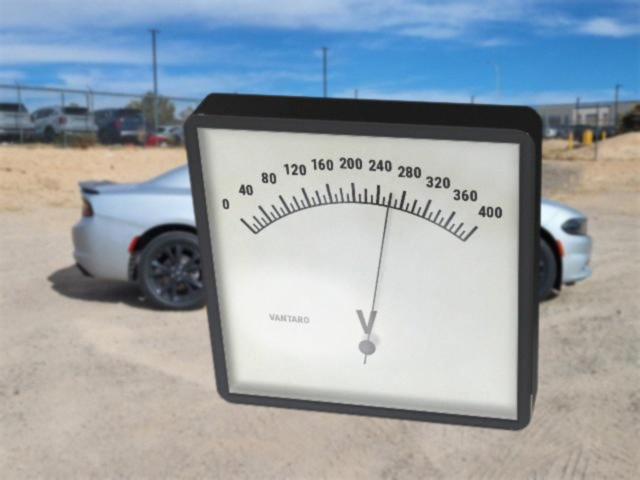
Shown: 260 V
